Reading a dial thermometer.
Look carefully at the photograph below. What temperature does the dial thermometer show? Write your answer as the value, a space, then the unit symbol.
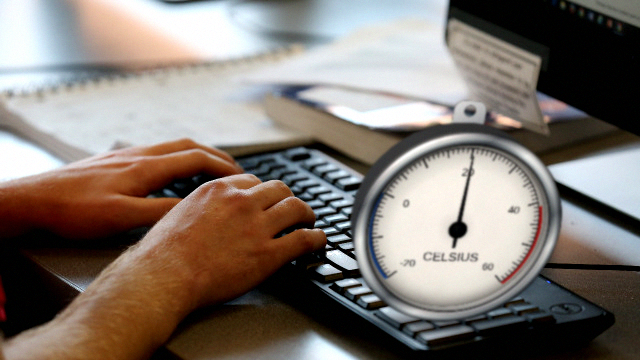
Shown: 20 °C
